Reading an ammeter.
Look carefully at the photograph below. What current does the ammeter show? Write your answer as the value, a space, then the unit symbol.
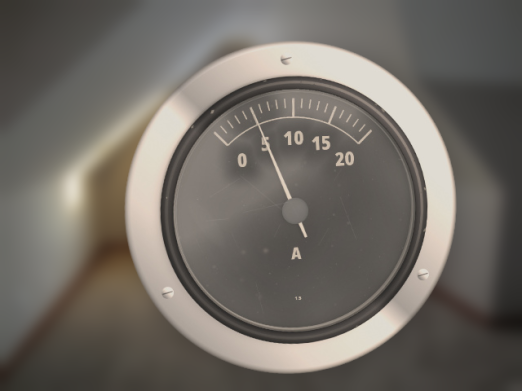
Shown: 5 A
